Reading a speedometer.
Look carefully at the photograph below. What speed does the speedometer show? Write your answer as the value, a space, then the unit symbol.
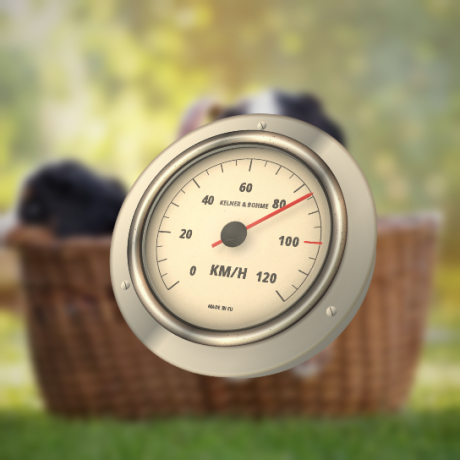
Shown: 85 km/h
